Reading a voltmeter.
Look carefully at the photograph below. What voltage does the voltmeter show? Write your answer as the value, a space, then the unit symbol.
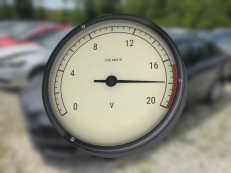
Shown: 18 V
